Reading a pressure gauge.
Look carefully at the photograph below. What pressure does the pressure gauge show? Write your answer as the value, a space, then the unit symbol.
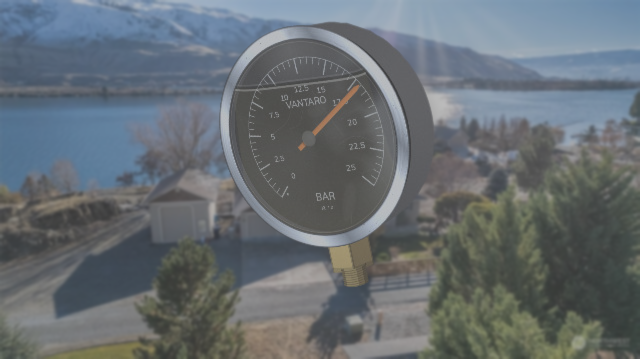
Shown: 18 bar
